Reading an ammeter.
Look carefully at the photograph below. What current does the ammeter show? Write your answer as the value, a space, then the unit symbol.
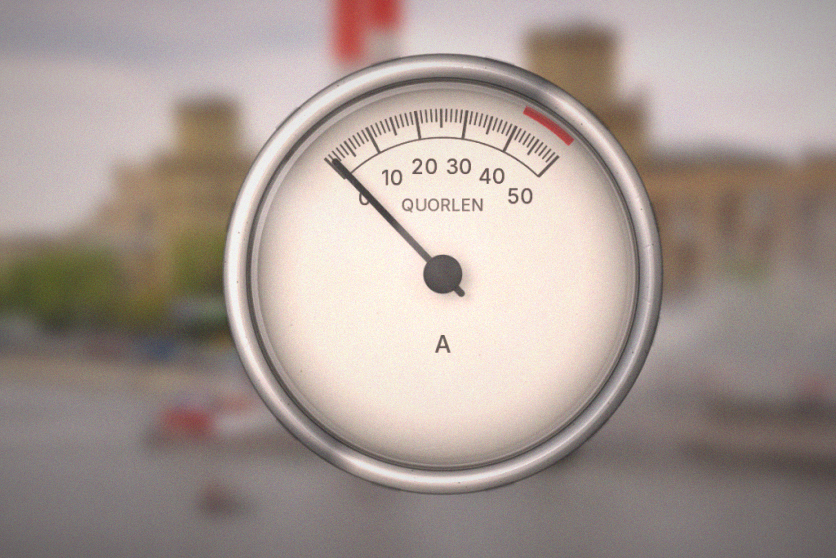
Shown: 1 A
